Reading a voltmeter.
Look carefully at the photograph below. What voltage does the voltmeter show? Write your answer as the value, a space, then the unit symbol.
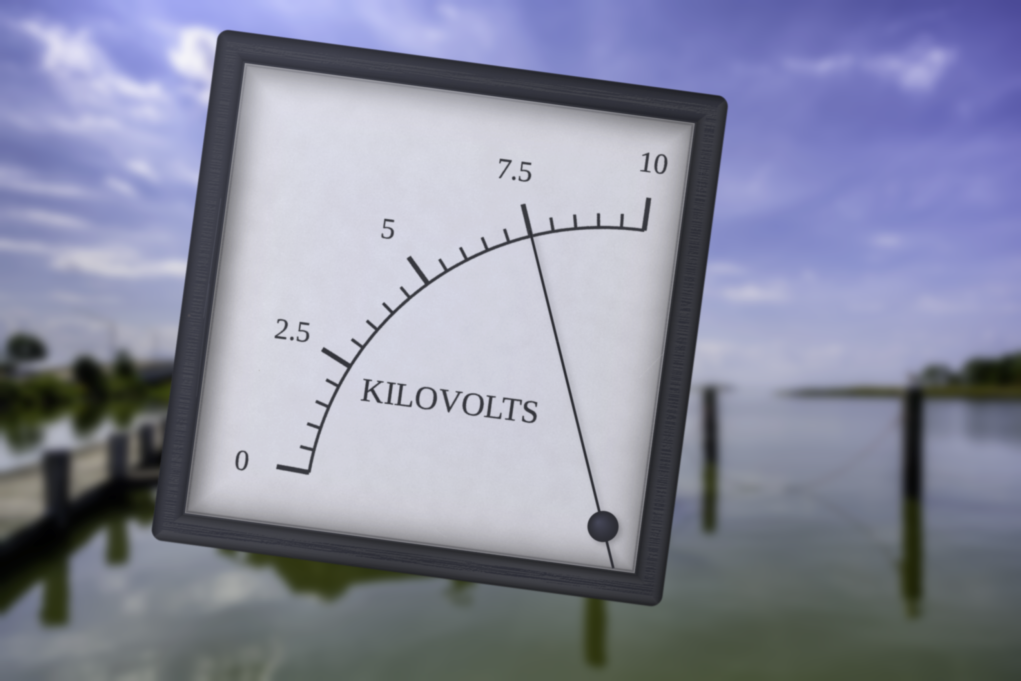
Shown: 7.5 kV
